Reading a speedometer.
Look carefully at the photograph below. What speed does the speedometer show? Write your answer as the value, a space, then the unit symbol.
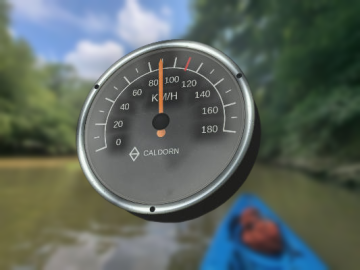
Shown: 90 km/h
